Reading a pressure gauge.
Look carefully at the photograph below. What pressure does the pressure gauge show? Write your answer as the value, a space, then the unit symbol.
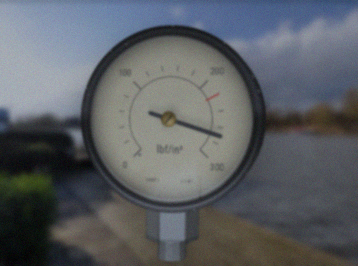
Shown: 270 psi
